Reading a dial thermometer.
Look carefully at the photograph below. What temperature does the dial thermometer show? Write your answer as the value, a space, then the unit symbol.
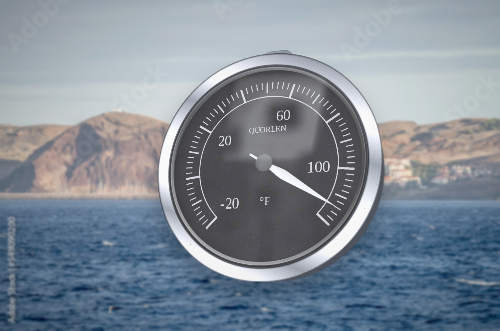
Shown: 114 °F
